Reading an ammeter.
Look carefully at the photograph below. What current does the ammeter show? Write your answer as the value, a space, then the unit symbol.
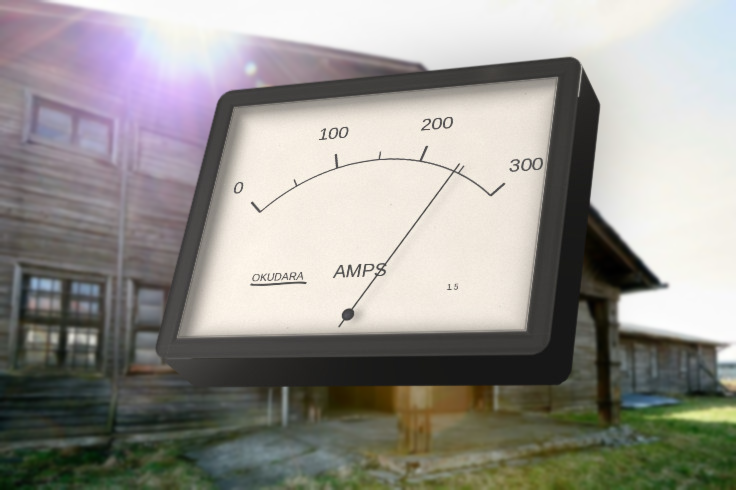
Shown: 250 A
